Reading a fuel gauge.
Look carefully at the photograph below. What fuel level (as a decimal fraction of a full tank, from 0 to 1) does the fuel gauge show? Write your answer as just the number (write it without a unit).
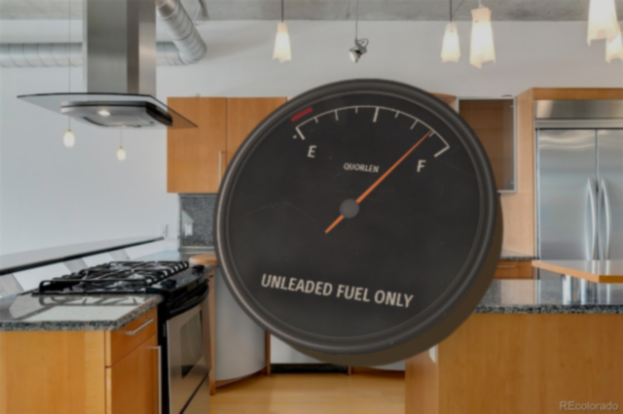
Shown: 0.875
